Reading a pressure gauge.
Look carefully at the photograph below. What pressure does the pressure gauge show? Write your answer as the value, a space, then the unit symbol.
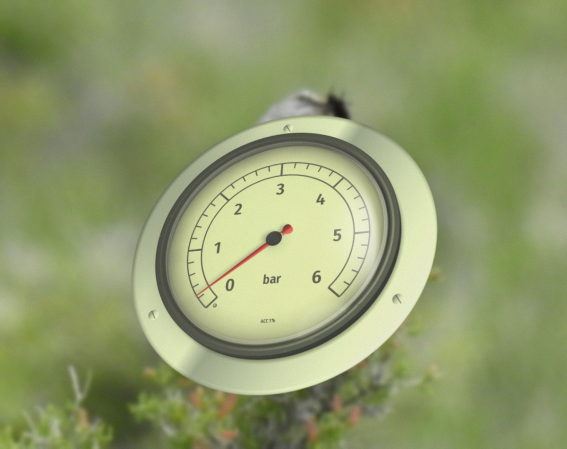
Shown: 0.2 bar
